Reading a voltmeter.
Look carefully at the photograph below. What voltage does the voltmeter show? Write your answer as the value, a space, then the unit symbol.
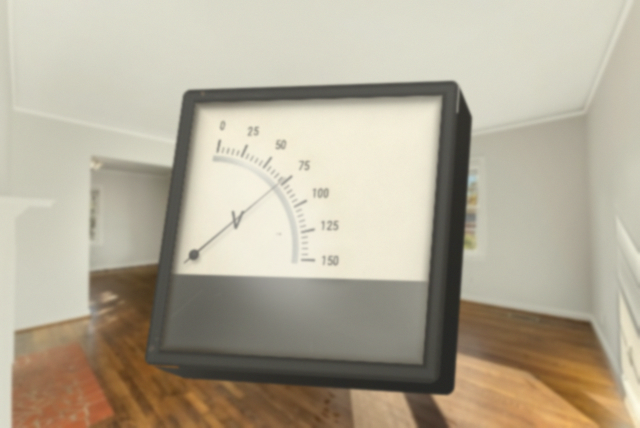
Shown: 75 V
